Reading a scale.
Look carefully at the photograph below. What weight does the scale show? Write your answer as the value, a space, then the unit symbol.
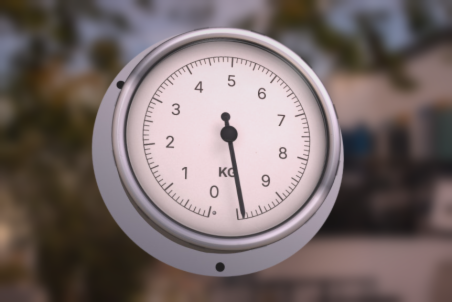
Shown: 9.9 kg
